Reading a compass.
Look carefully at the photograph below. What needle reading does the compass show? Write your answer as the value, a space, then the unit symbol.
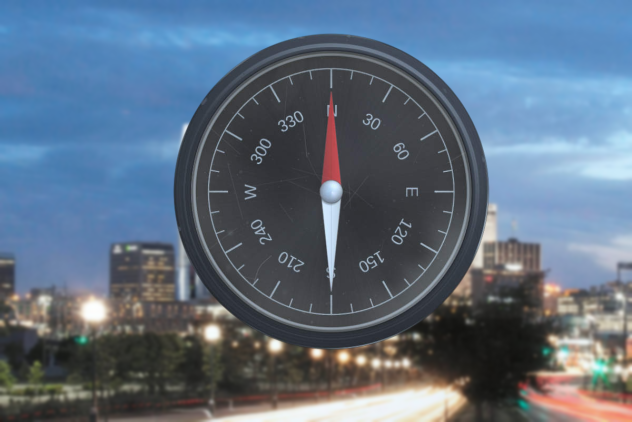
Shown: 0 °
